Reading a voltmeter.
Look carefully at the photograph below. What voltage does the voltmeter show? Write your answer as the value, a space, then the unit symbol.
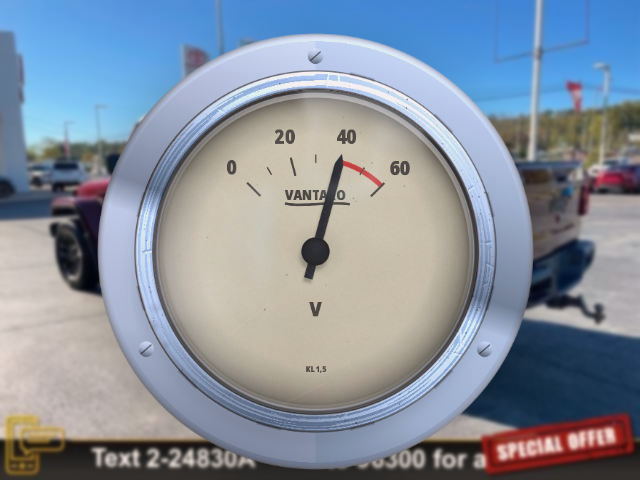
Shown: 40 V
